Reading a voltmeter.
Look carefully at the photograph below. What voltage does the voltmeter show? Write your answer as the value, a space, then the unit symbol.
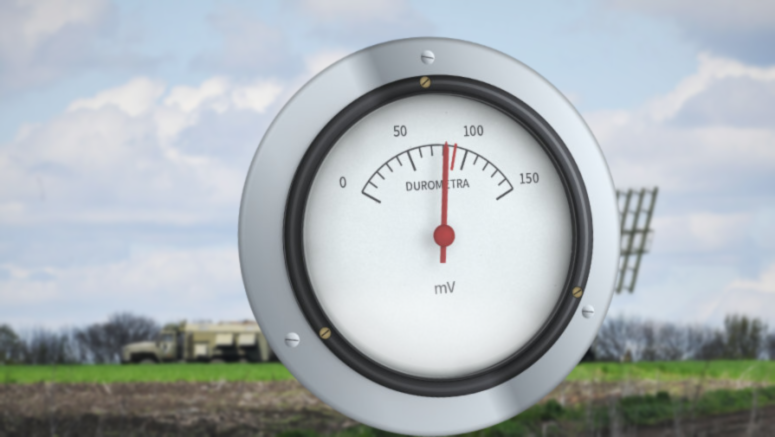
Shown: 80 mV
